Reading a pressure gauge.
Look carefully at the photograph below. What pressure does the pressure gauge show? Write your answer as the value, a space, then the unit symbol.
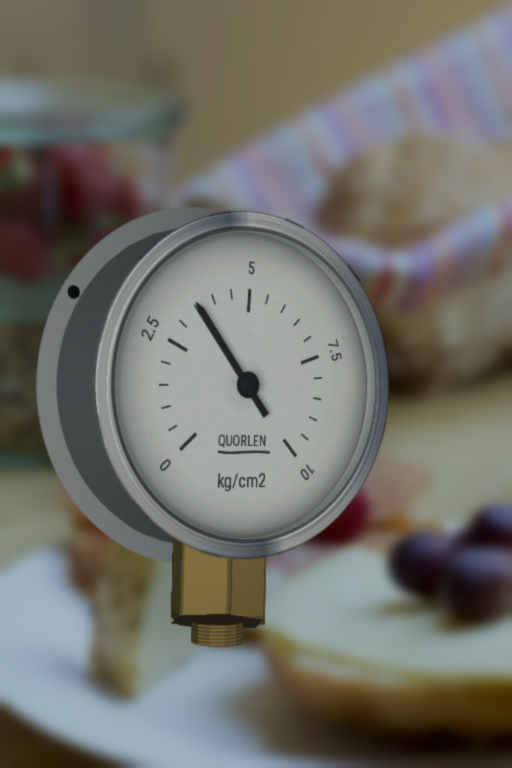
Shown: 3.5 kg/cm²
